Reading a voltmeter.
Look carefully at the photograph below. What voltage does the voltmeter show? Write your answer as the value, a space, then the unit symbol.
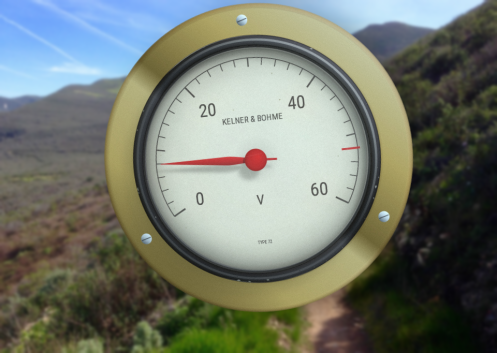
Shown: 8 V
